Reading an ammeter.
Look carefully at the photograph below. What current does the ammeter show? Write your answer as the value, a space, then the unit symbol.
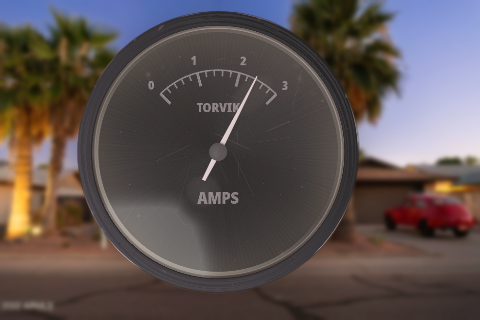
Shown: 2.4 A
